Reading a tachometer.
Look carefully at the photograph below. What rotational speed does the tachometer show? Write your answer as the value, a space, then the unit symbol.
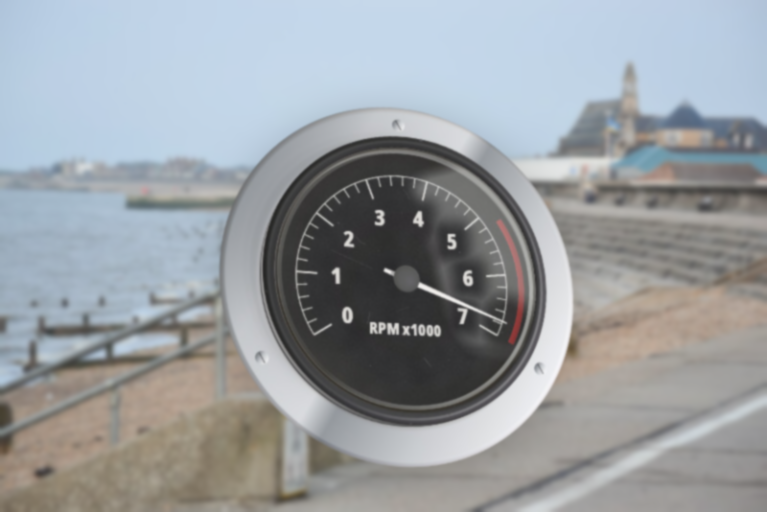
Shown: 6800 rpm
